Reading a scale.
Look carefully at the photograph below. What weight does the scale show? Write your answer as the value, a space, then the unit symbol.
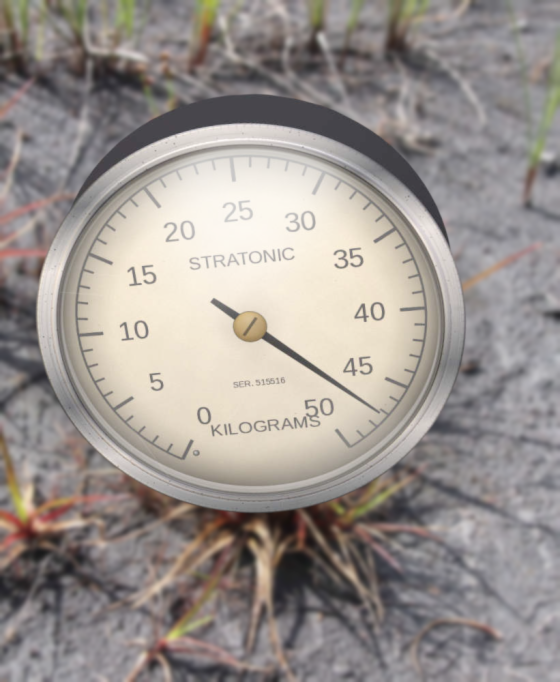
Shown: 47 kg
